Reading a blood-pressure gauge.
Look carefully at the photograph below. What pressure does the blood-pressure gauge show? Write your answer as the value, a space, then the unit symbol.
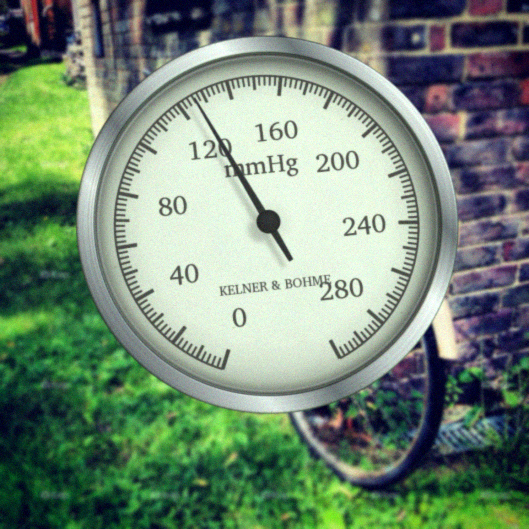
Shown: 126 mmHg
